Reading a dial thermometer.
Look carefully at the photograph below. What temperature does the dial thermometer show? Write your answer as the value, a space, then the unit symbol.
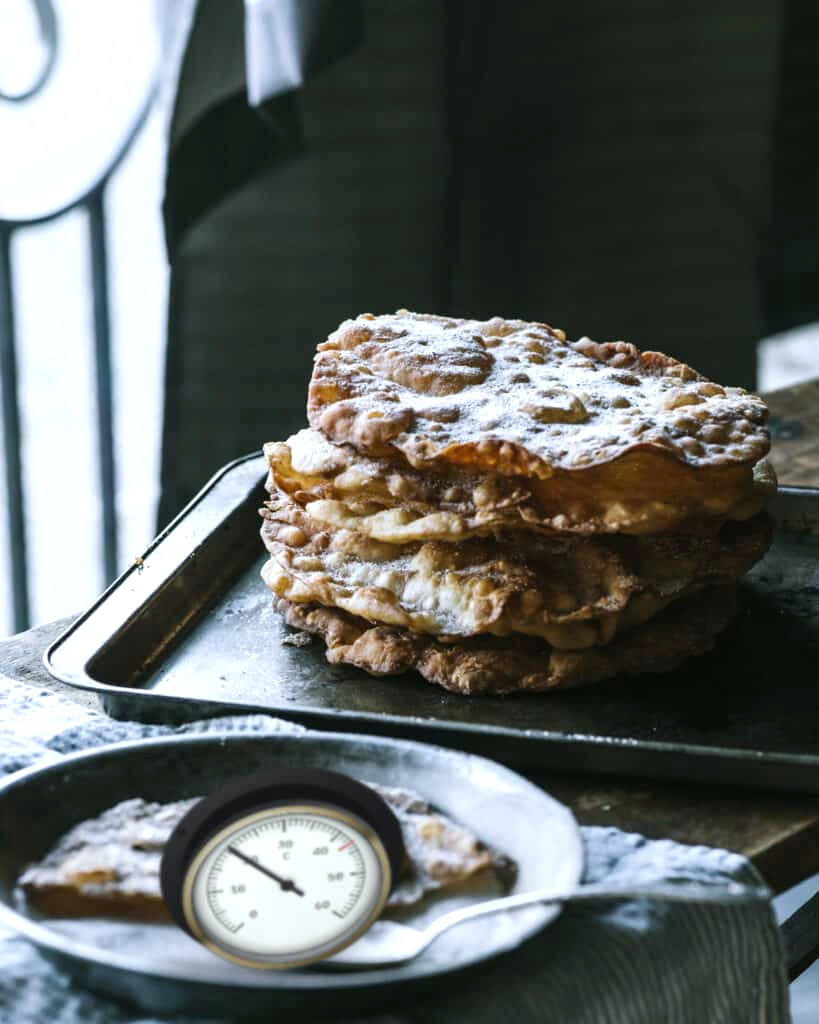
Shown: 20 °C
